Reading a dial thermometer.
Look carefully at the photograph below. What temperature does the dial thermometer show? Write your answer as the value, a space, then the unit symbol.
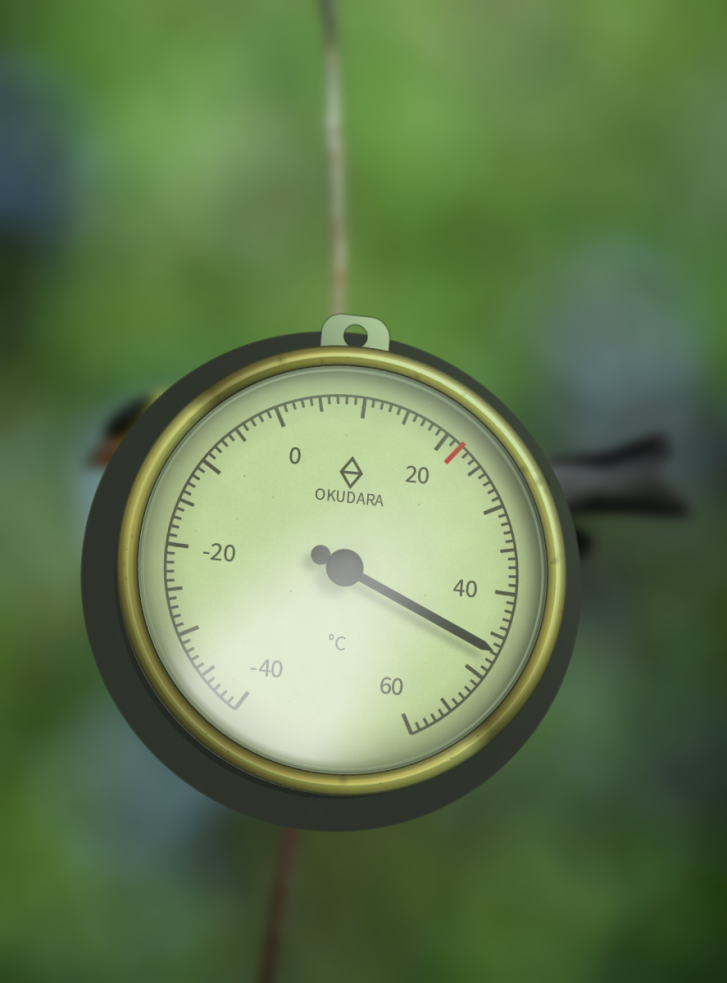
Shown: 47 °C
